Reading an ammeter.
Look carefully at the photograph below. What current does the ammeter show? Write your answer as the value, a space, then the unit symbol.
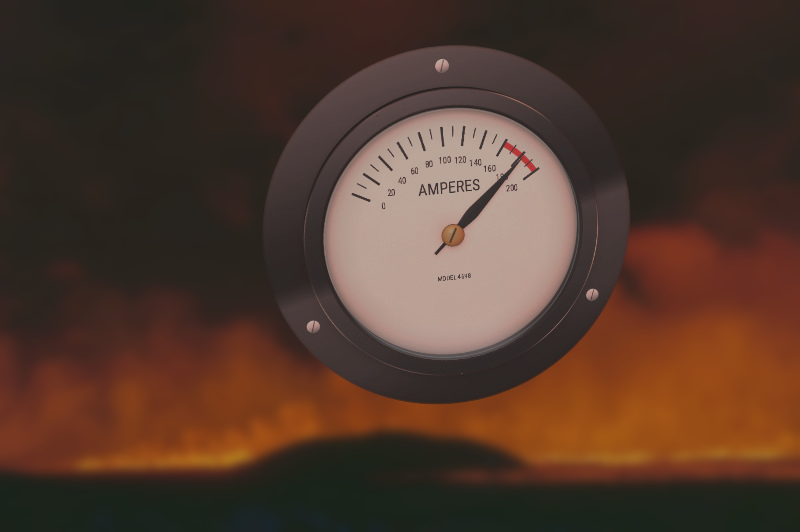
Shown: 180 A
